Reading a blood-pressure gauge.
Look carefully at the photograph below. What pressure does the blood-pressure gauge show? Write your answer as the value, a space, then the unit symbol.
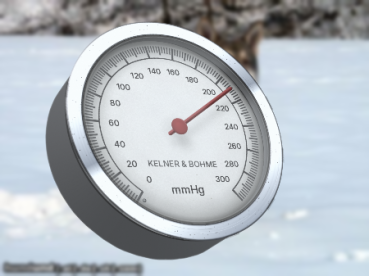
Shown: 210 mmHg
